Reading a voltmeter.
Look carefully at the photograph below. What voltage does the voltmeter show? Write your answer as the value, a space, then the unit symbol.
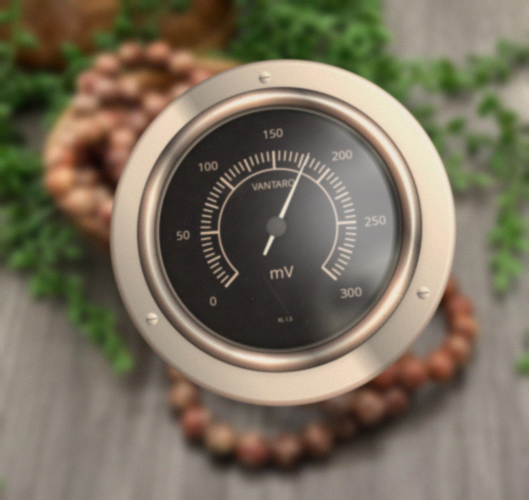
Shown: 180 mV
